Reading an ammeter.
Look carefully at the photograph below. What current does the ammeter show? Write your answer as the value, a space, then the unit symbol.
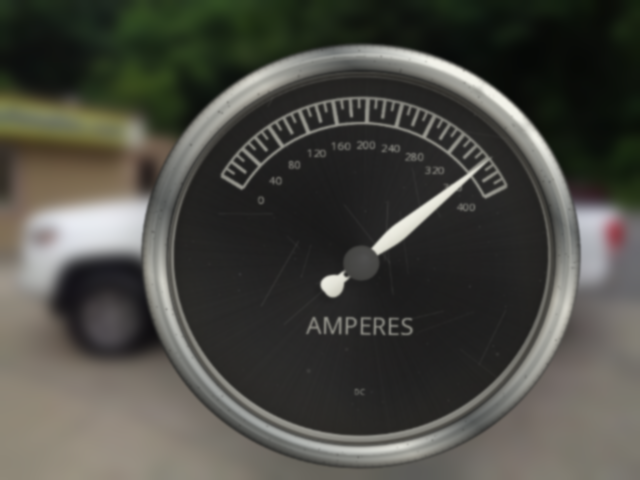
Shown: 360 A
